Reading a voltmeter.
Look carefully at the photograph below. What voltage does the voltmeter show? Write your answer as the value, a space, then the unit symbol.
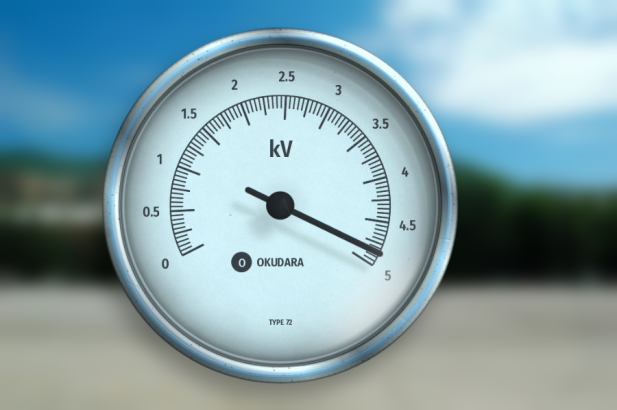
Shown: 4.85 kV
